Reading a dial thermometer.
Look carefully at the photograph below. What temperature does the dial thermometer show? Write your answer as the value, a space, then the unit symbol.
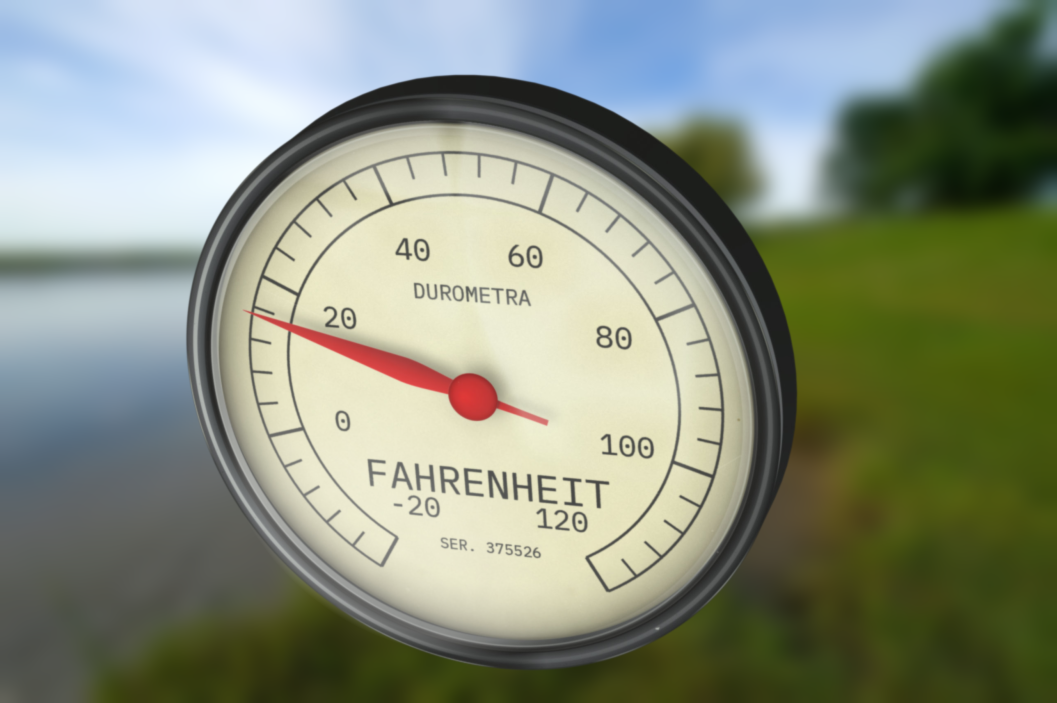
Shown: 16 °F
